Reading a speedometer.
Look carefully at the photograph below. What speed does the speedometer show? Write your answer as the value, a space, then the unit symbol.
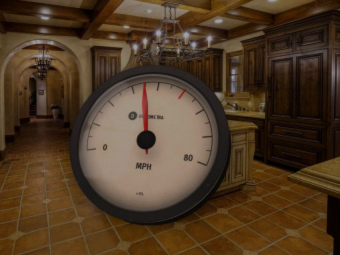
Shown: 35 mph
